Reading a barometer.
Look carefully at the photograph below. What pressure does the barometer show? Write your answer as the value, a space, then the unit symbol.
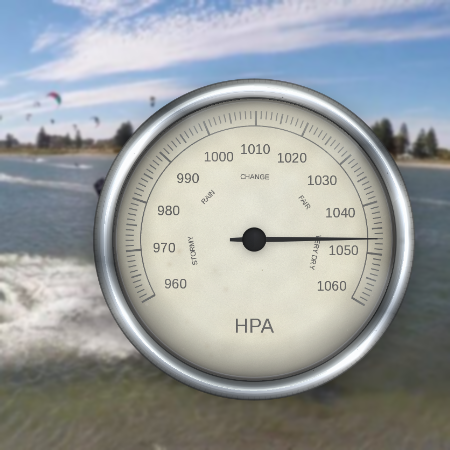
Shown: 1047 hPa
